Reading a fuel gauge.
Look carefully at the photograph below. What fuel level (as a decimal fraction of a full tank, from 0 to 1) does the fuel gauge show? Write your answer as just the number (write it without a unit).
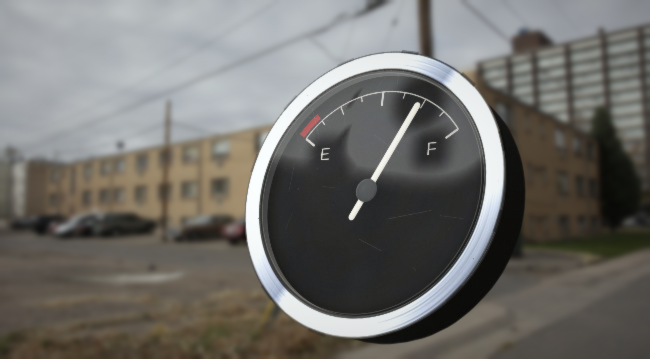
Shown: 0.75
